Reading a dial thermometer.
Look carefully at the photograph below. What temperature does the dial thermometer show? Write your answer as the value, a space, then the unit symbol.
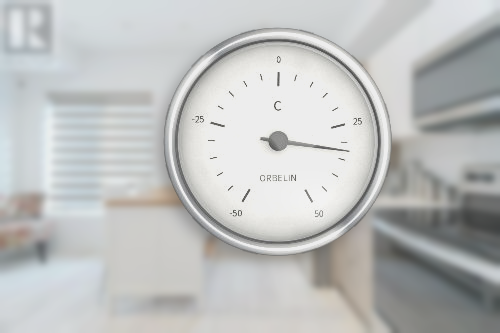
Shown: 32.5 °C
